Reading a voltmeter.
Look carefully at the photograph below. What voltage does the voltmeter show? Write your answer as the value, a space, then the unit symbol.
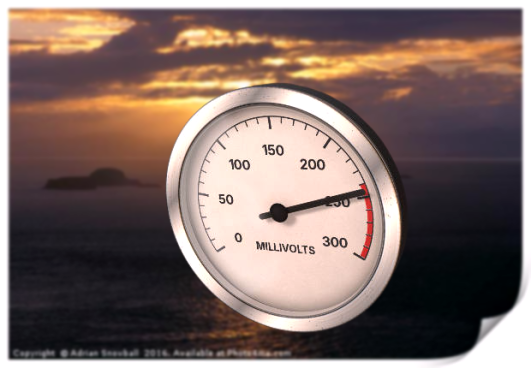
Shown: 245 mV
